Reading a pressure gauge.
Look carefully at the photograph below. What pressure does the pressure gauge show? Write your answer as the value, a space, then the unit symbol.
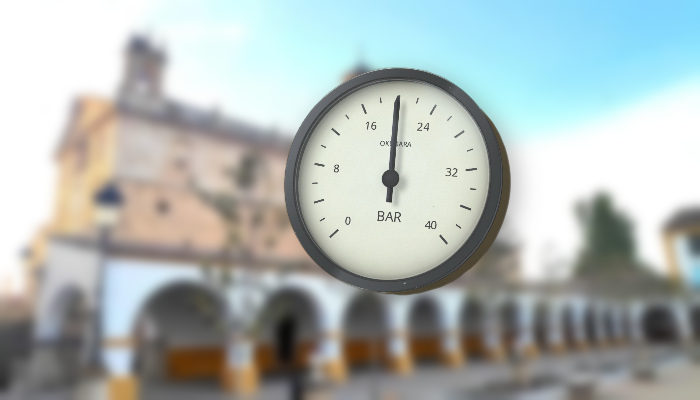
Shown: 20 bar
